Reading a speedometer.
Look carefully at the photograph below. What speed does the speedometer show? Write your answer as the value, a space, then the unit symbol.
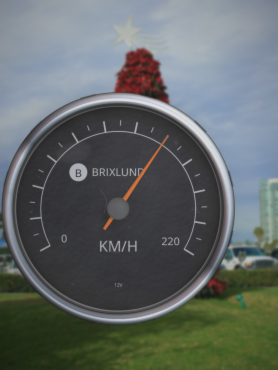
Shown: 140 km/h
